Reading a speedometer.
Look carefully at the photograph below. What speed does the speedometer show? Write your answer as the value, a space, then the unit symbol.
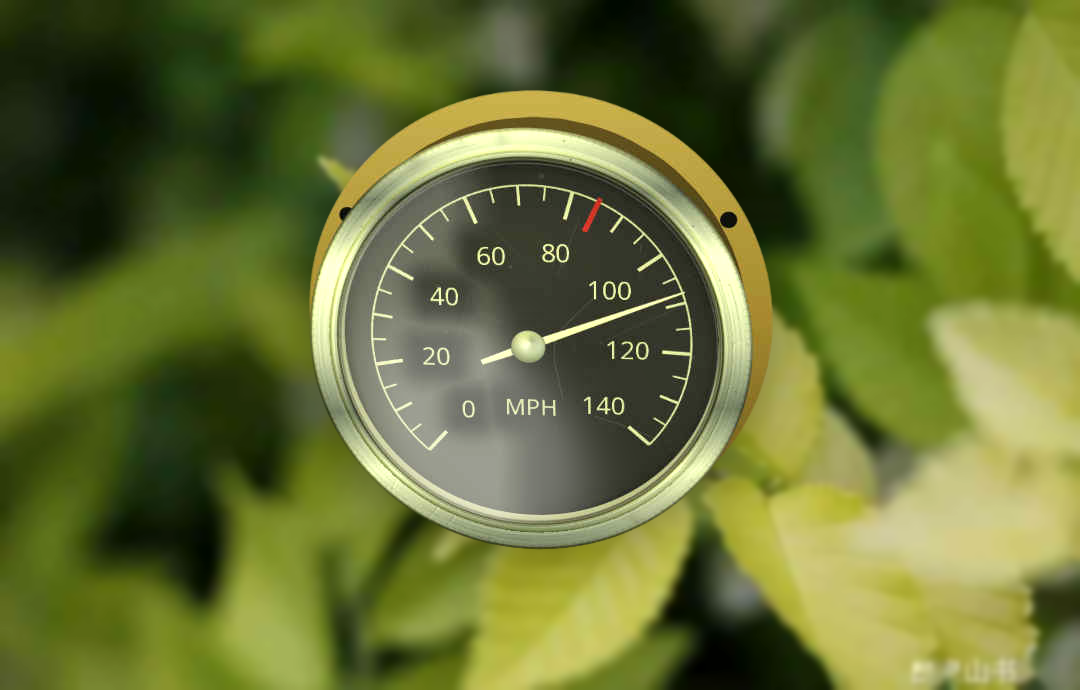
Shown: 107.5 mph
